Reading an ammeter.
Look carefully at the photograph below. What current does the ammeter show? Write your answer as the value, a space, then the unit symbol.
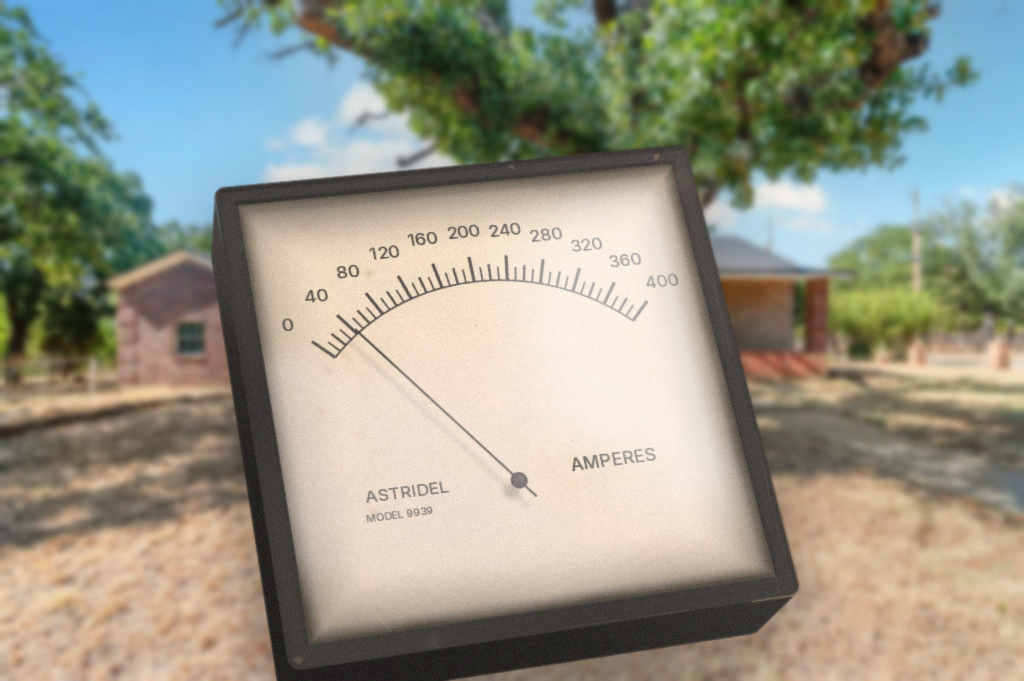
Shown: 40 A
